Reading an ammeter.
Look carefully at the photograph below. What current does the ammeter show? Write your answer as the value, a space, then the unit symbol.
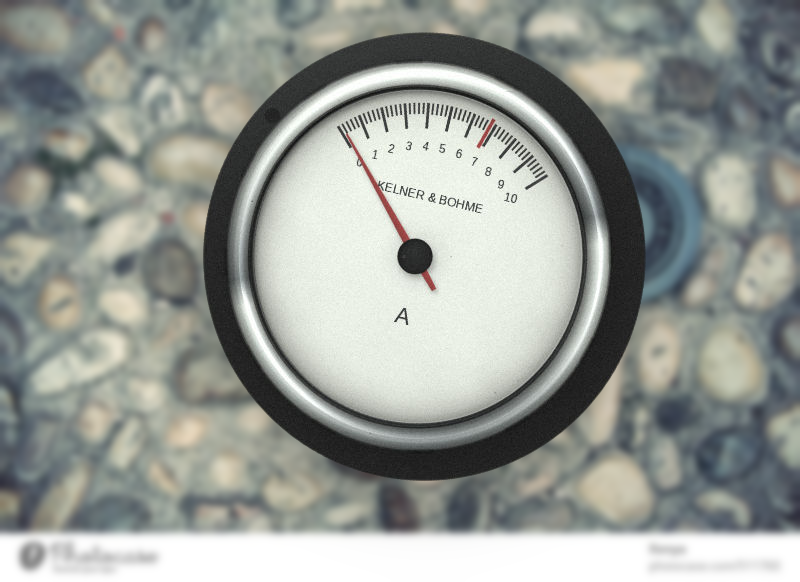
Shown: 0.2 A
